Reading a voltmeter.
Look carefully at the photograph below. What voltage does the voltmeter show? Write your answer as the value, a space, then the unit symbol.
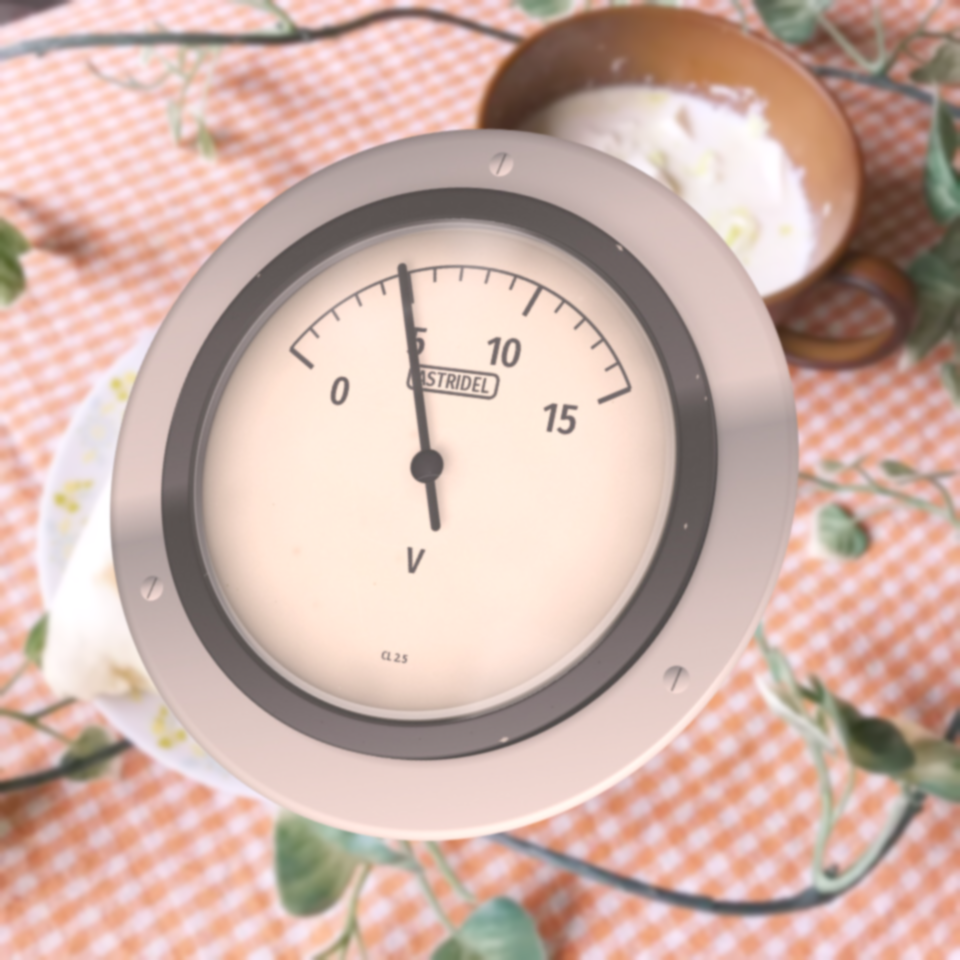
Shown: 5 V
